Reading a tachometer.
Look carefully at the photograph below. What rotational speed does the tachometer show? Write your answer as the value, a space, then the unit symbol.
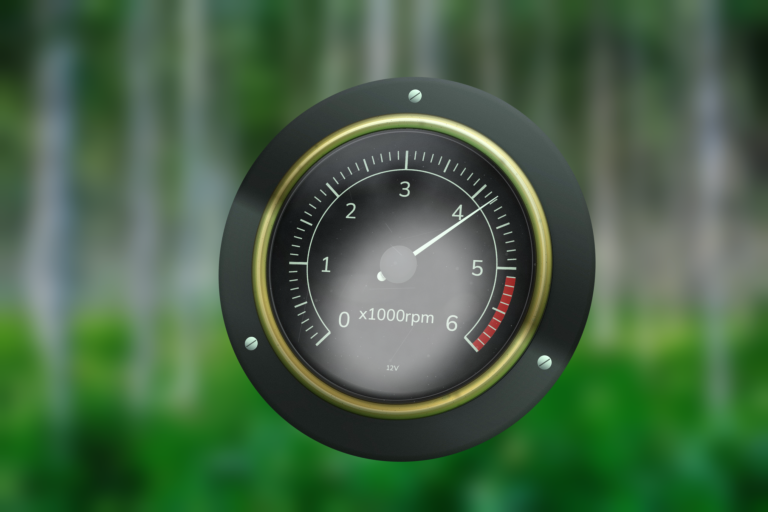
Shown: 4200 rpm
